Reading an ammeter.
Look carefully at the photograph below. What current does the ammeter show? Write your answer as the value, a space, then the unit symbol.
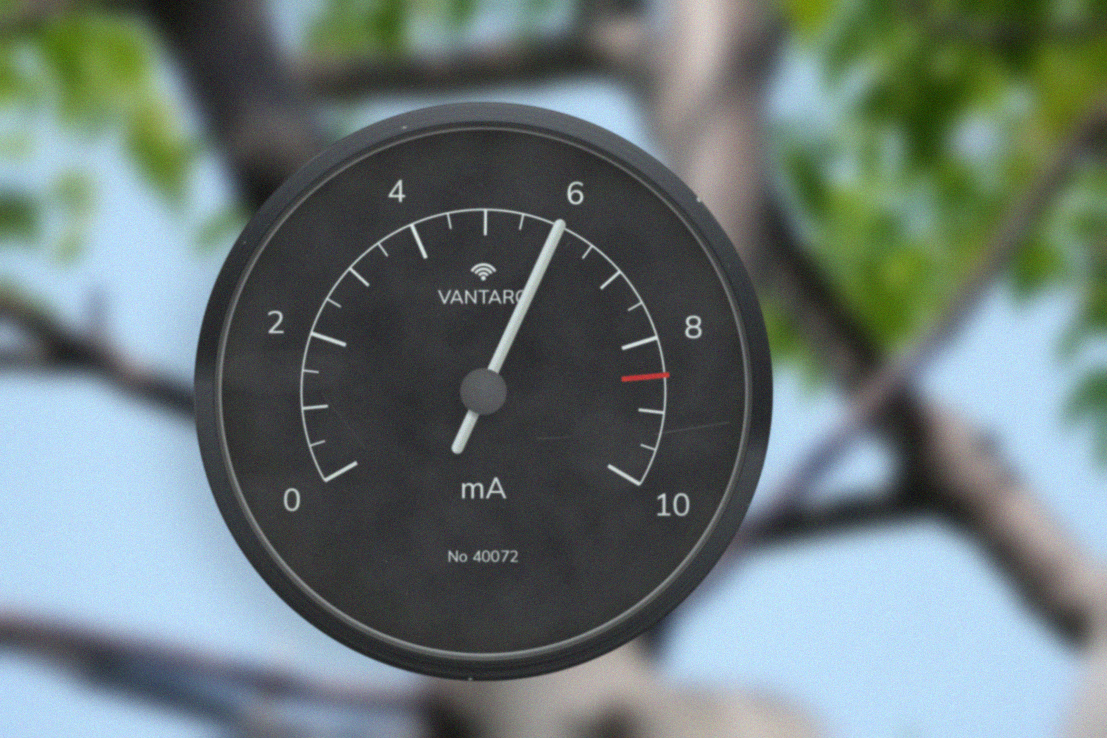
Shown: 6 mA
